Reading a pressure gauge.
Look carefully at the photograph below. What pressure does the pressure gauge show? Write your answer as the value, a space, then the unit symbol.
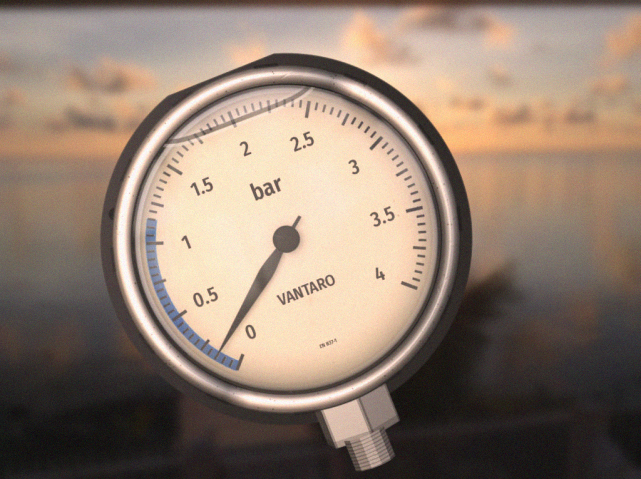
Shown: 0.15 bar
